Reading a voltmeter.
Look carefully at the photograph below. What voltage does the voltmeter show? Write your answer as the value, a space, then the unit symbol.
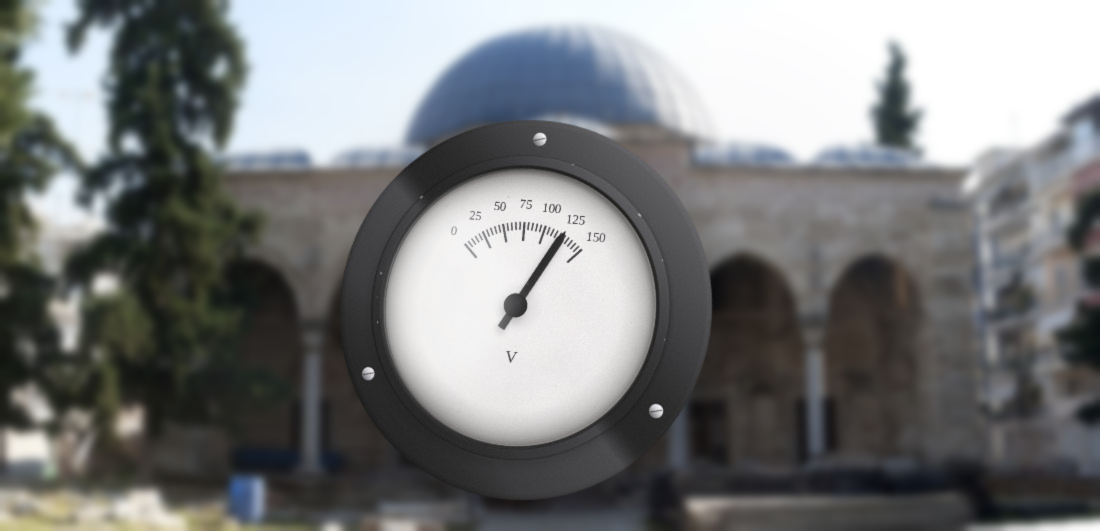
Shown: 125 V
